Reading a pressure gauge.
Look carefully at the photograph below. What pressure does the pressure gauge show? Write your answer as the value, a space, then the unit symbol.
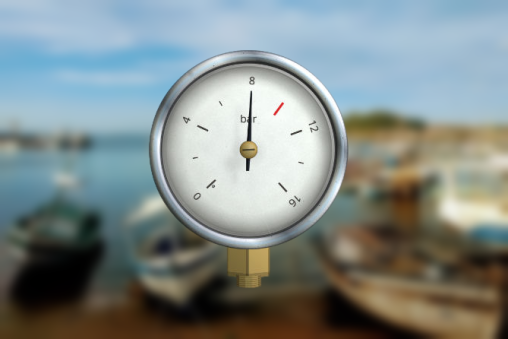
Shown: 8 bar
